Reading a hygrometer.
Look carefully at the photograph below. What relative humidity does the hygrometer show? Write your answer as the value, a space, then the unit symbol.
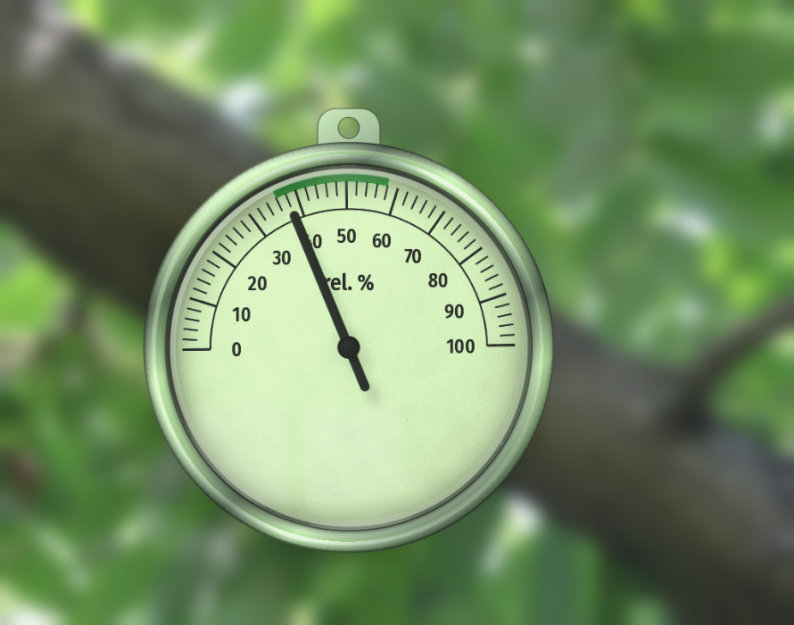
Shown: 38 %
